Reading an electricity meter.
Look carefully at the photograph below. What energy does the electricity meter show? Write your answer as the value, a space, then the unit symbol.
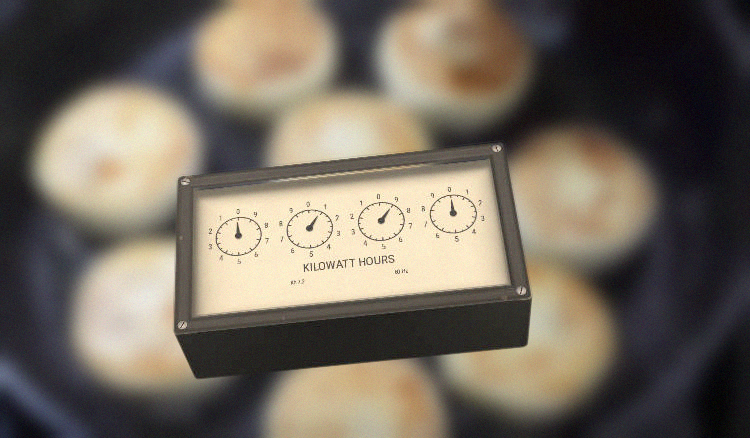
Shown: 90 kWh
